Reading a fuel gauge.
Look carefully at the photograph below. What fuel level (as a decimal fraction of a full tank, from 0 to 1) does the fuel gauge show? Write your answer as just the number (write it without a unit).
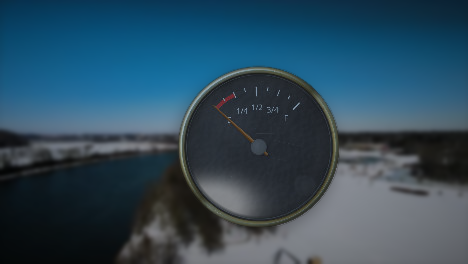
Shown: 0
